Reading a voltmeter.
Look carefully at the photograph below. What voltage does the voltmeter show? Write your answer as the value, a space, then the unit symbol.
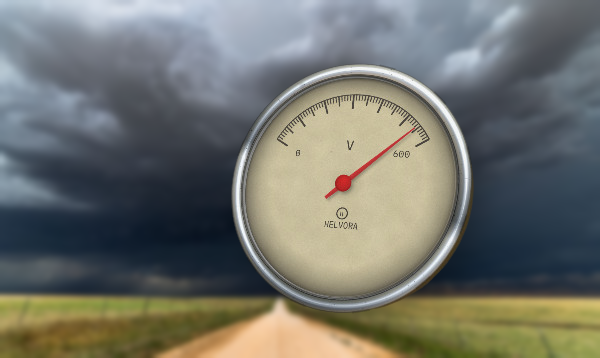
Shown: 550 V
